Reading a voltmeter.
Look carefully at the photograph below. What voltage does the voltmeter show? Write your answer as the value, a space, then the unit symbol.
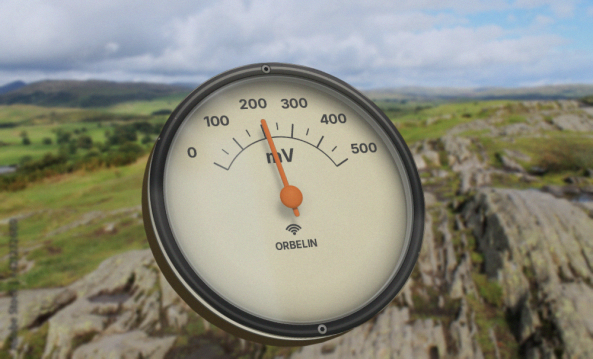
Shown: 200 mV
